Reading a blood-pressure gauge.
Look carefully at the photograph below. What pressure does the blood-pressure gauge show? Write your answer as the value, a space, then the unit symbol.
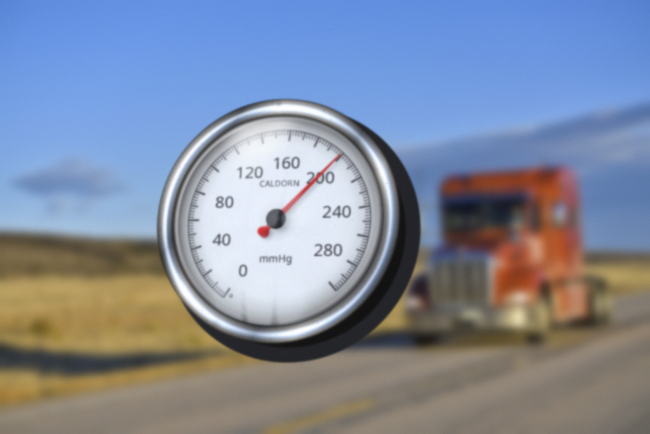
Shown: 200 mmHg
